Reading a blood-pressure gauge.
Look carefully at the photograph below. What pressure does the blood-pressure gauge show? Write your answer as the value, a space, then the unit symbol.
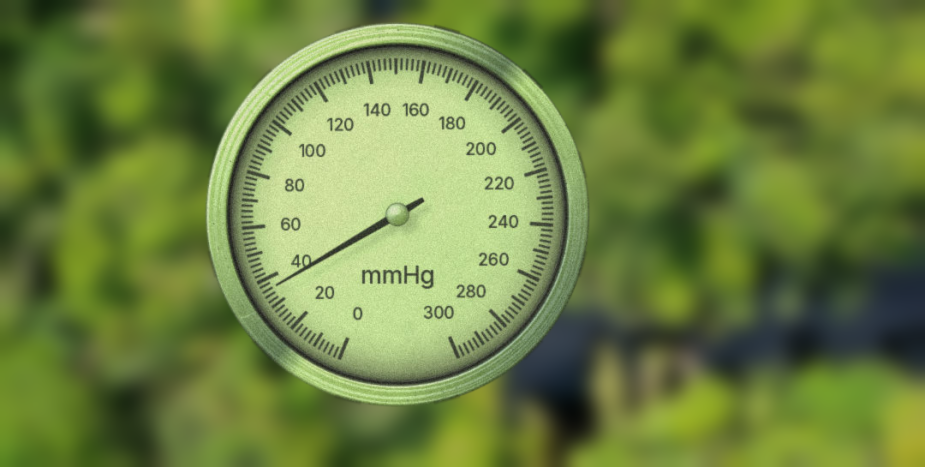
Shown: 36 mmHg
